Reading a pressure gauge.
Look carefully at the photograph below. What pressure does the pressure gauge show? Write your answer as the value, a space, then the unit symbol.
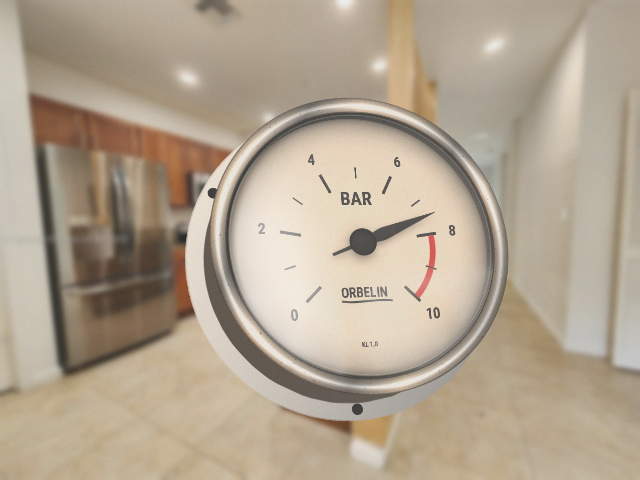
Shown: 7.5 bar
